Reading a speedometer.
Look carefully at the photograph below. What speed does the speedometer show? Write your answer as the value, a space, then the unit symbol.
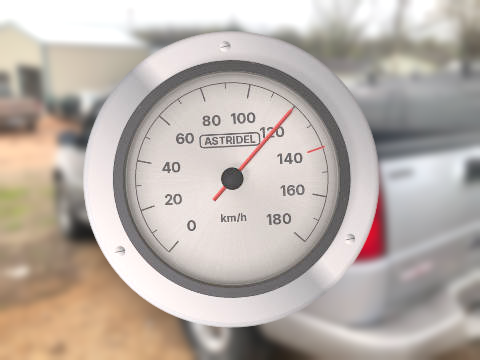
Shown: 120 km/h
